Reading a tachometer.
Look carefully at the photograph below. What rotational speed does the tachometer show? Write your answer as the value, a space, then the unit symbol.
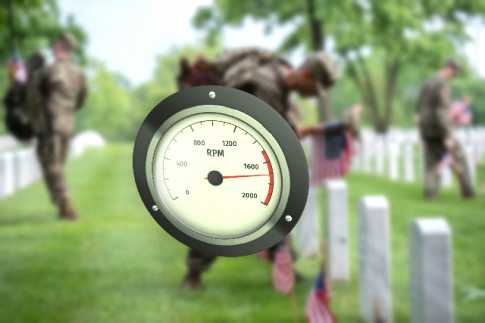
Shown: 1700 rpm
